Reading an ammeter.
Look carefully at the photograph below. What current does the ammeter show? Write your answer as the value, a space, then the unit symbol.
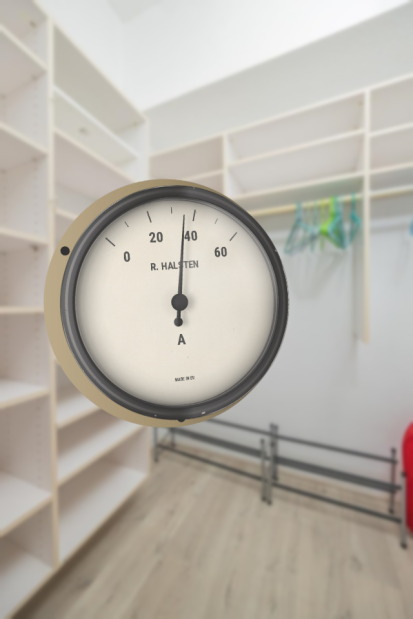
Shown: 35 A
